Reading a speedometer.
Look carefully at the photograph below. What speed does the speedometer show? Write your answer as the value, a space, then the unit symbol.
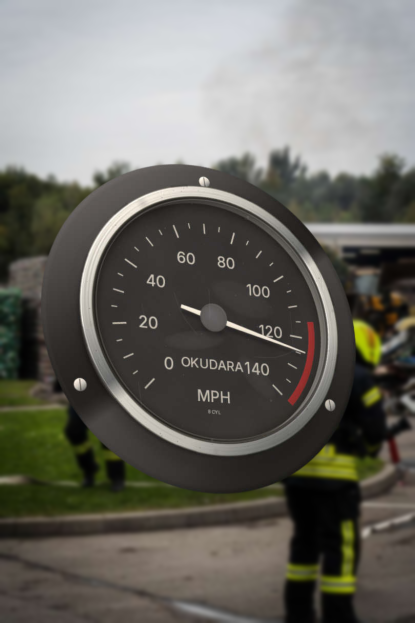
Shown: 125 mph
